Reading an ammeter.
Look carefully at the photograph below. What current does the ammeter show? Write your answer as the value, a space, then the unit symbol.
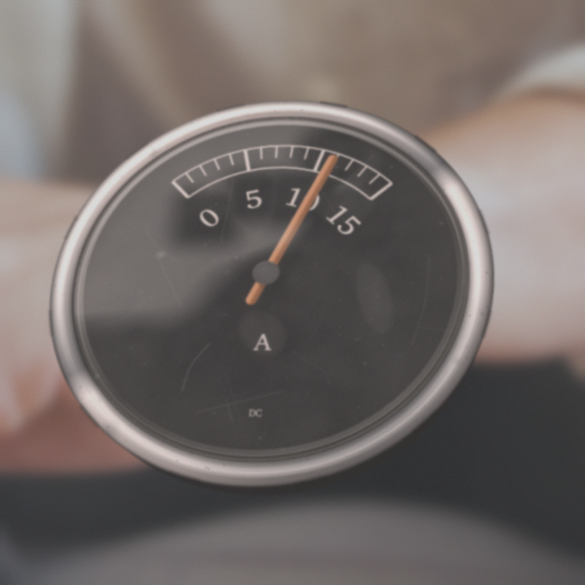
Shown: 11 A
